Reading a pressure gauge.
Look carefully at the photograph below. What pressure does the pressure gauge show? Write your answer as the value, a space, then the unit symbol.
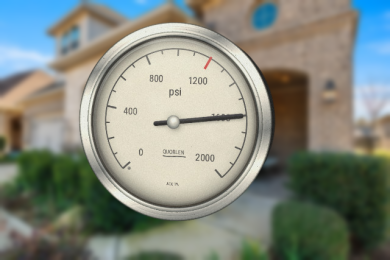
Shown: 1600 psi
